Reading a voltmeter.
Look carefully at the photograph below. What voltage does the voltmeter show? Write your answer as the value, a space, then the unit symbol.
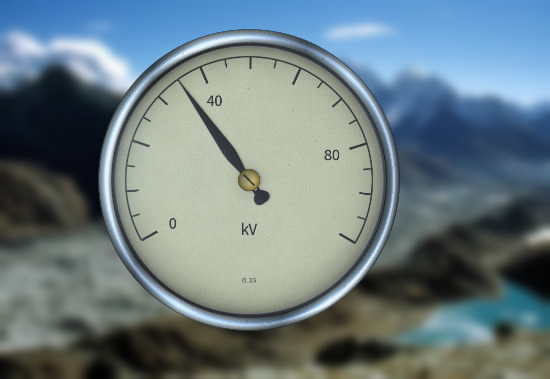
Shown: 35 kV
